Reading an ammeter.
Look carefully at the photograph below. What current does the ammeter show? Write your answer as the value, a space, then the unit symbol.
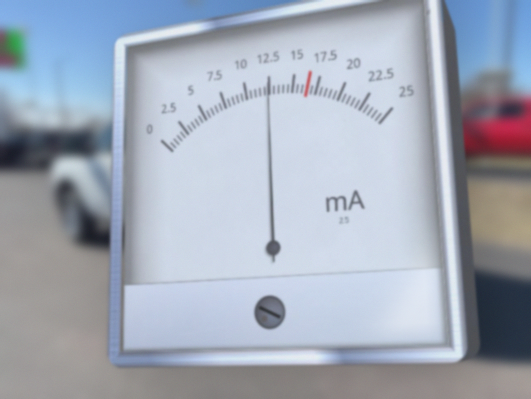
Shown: 12.5 mA
